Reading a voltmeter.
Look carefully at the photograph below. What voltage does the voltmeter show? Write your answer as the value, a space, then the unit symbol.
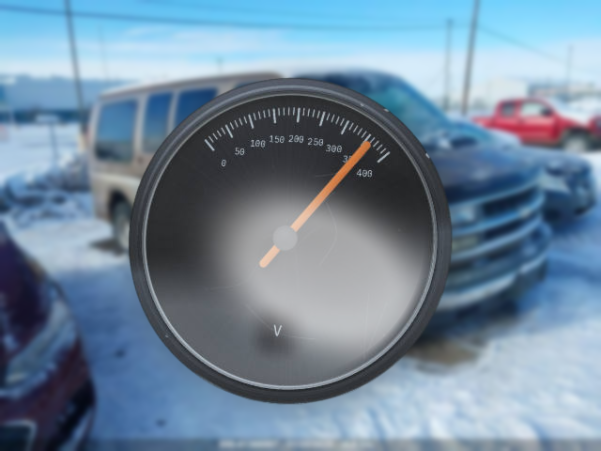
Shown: 360 V
